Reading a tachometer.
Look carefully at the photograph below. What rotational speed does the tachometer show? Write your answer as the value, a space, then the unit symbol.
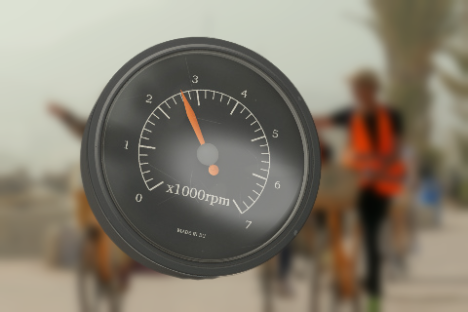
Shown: 2600 rpm
